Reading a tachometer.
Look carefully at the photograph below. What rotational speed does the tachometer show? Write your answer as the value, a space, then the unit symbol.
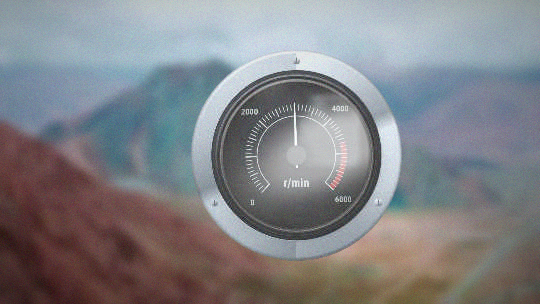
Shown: 3000 rpm
